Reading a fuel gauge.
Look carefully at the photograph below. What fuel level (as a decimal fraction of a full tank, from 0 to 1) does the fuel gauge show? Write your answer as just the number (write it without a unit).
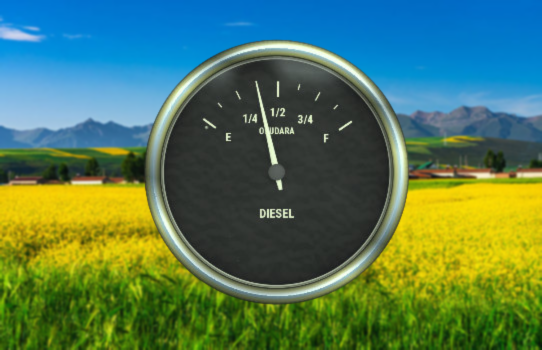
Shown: 0.375
